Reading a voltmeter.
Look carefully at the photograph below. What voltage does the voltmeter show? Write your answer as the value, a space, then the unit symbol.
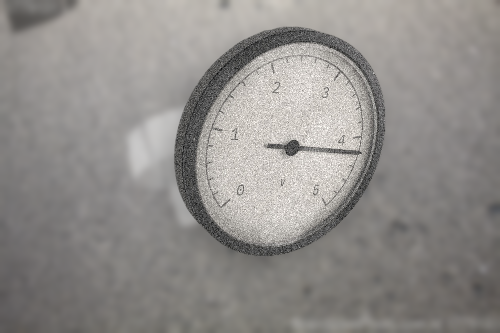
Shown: 4.2 V
